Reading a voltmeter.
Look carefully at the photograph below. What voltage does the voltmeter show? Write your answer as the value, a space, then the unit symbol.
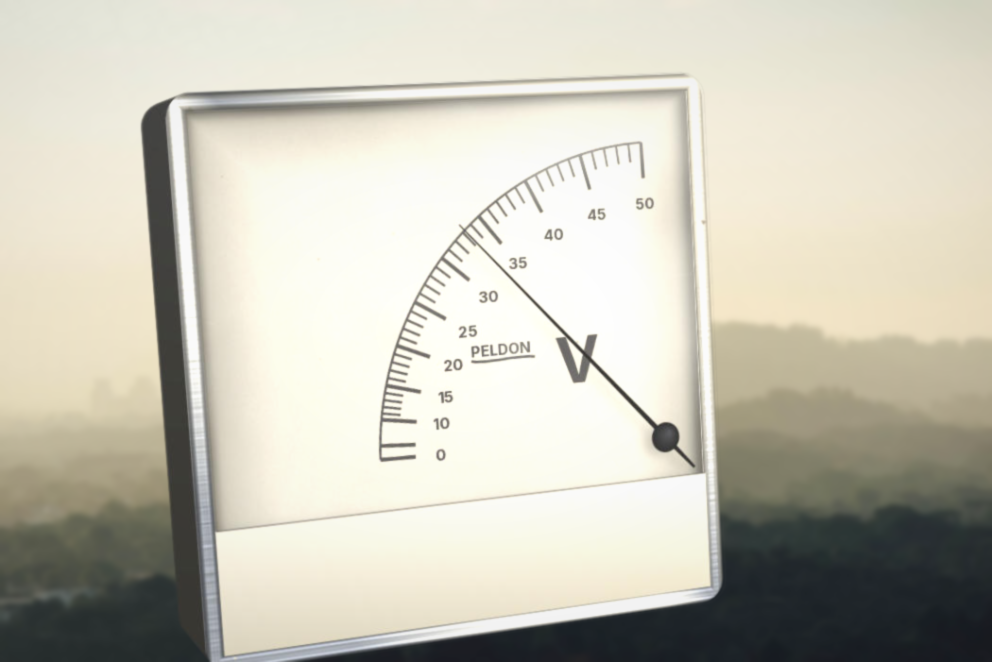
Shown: 33 V
